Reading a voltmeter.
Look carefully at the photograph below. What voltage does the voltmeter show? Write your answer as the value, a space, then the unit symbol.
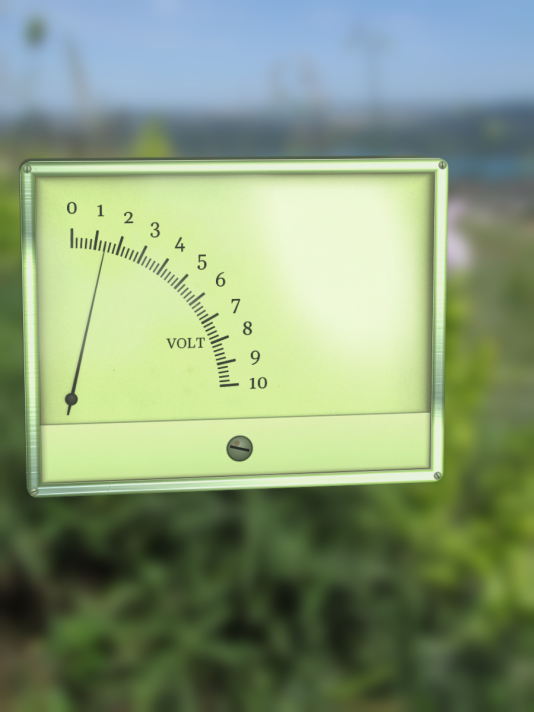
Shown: 1.4 V
